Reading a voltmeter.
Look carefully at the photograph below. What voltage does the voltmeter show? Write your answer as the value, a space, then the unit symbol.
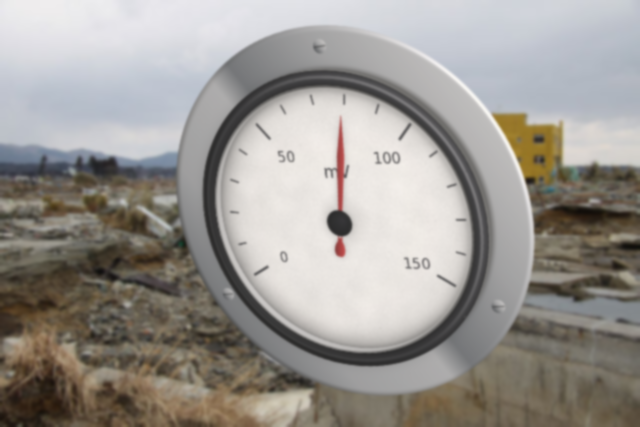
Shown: 80 mV
